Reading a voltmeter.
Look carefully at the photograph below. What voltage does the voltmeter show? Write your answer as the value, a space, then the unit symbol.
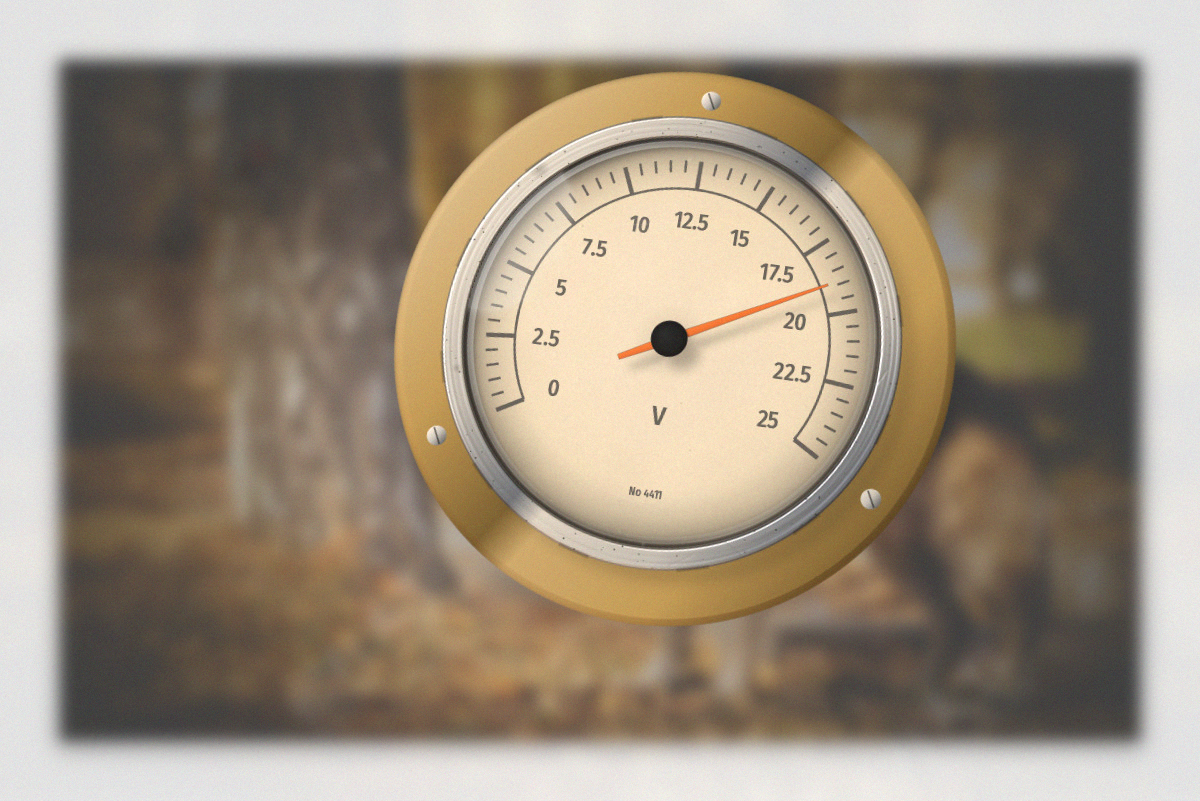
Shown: 19 V
